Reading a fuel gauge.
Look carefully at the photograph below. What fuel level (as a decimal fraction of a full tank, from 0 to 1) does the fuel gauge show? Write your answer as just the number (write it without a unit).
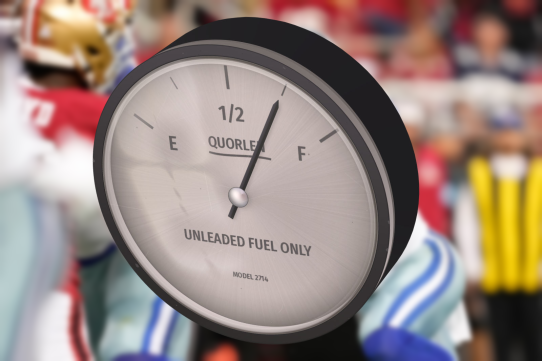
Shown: 0.75
